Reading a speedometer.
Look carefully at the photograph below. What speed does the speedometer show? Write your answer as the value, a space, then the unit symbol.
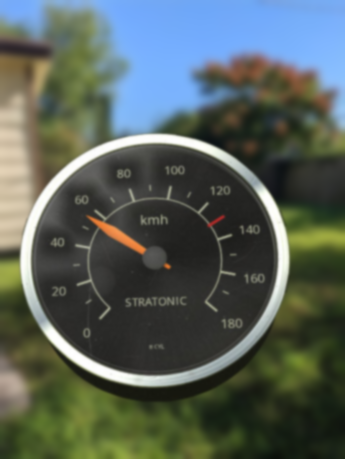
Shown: 55 km/h
